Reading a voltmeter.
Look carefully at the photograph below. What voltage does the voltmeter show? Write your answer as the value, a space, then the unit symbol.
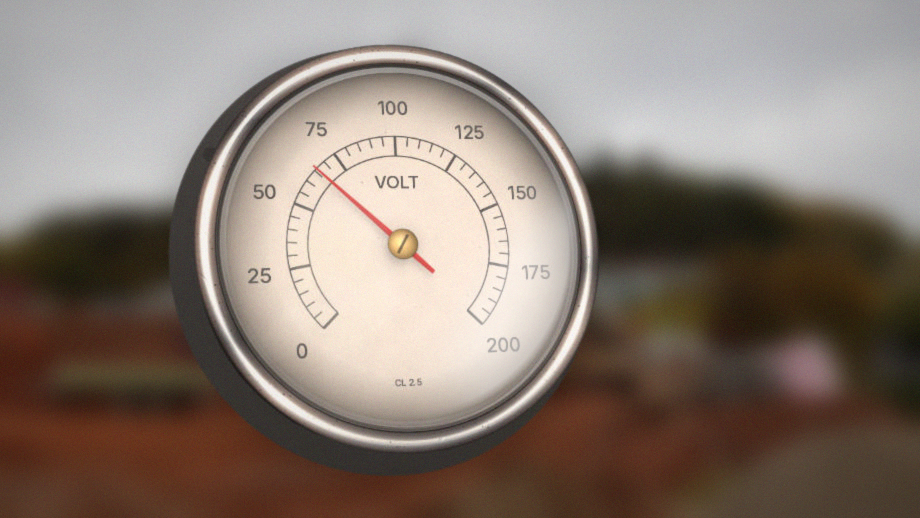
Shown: 65 V
